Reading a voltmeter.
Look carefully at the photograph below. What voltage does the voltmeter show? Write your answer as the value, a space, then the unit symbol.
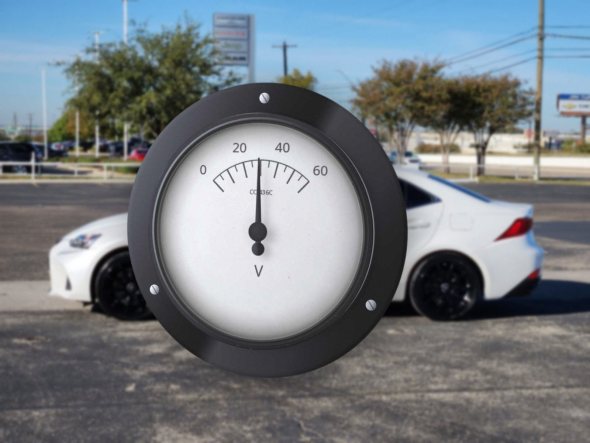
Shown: 30 V
